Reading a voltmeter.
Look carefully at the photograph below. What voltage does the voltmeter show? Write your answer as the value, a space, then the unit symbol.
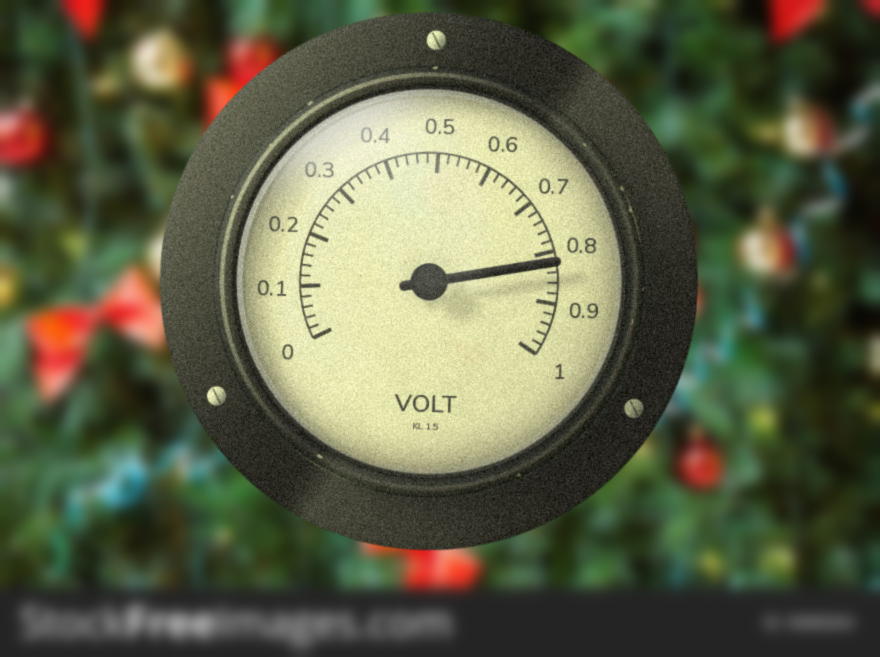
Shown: 0.82 V
